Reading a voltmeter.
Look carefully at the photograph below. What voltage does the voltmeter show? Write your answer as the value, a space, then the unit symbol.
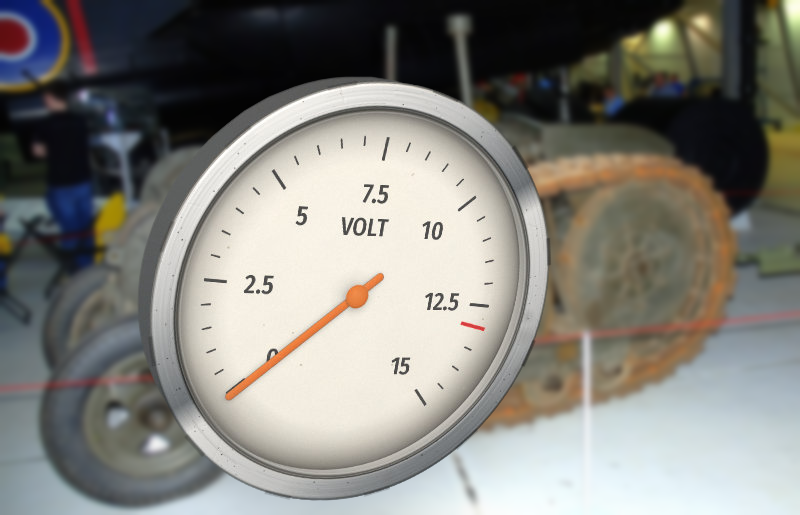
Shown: 0 V
